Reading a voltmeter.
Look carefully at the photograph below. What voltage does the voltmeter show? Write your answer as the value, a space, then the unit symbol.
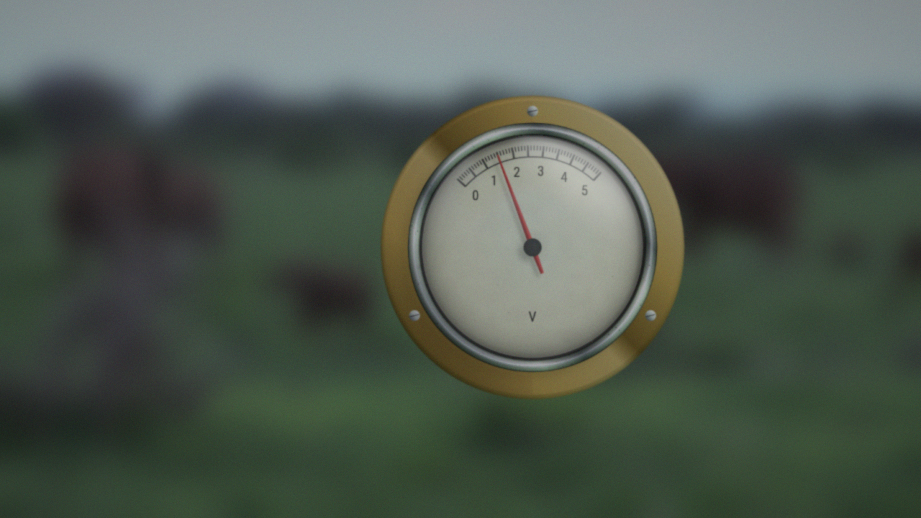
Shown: 1.5 V
